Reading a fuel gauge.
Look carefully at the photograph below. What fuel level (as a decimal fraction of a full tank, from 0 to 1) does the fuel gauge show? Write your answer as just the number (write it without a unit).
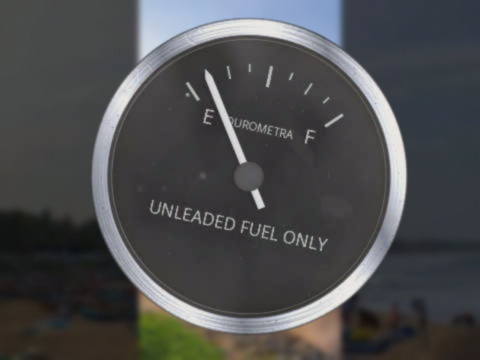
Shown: 0.125
